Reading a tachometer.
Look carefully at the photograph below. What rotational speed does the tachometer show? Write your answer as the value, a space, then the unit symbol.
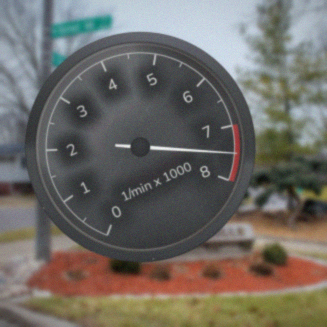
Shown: 7500 rpm
